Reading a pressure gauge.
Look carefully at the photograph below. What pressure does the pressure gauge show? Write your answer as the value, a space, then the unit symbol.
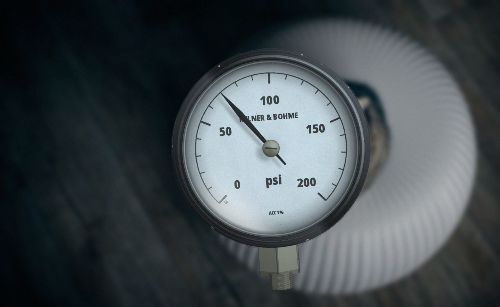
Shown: 70 psi
